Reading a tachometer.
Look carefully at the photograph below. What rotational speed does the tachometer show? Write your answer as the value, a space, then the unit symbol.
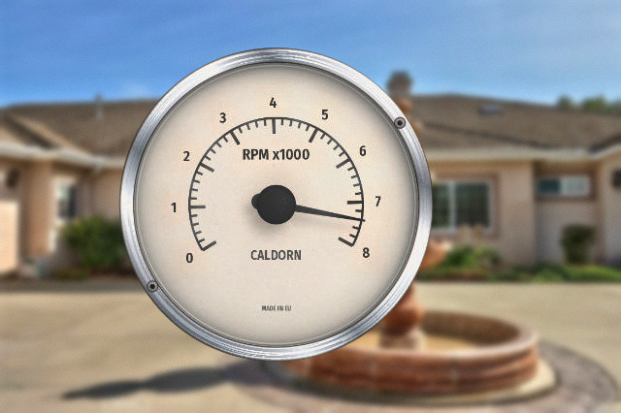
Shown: 7400 rpm
